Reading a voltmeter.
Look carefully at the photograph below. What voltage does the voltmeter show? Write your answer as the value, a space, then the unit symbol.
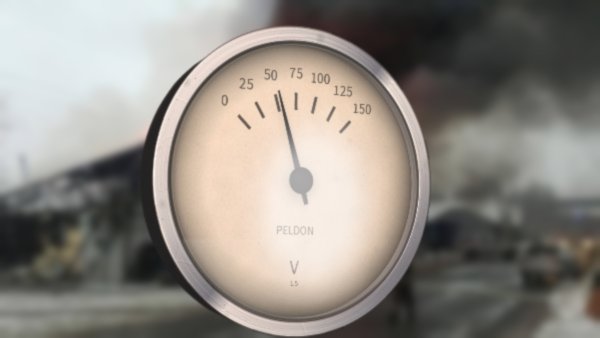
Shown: 50 V
